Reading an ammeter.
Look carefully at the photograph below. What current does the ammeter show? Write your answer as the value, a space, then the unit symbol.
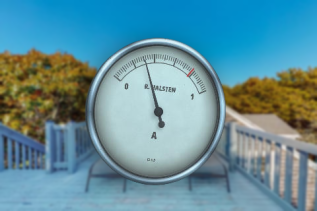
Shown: 0.3 A
